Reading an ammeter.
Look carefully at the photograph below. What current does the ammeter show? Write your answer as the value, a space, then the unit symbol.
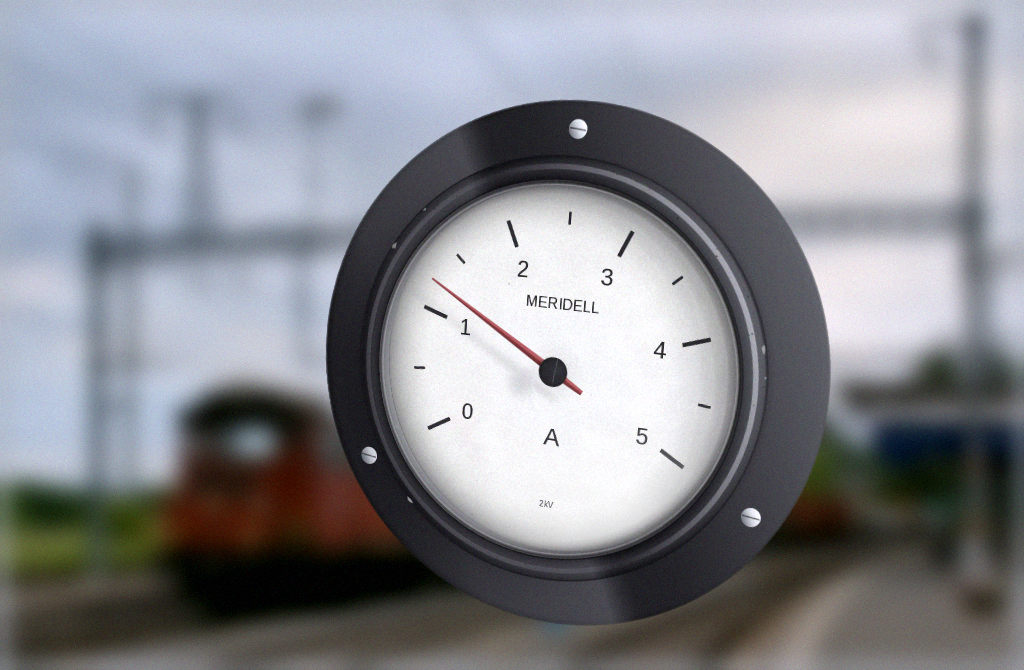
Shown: 1.25 A
